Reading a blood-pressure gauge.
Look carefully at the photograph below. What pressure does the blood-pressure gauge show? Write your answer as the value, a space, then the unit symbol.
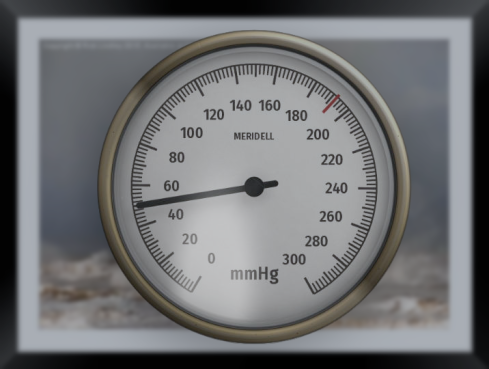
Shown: 50 mmHg
